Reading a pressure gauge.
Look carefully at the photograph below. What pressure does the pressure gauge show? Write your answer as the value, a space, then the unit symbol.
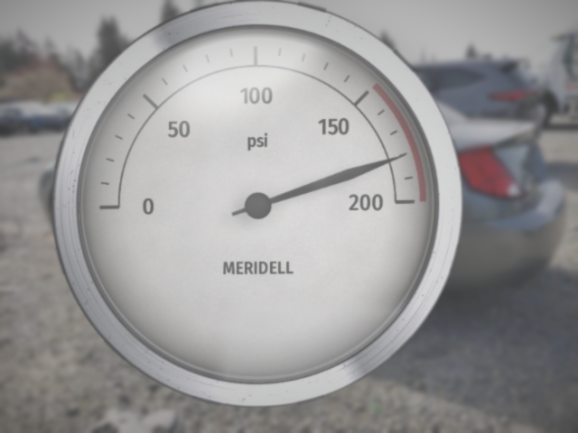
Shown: 180 psi
